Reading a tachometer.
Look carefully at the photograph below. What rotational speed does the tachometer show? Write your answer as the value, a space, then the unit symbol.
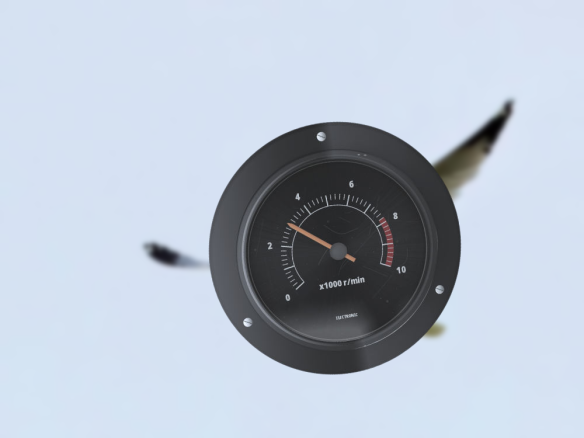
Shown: 3000 rpm
